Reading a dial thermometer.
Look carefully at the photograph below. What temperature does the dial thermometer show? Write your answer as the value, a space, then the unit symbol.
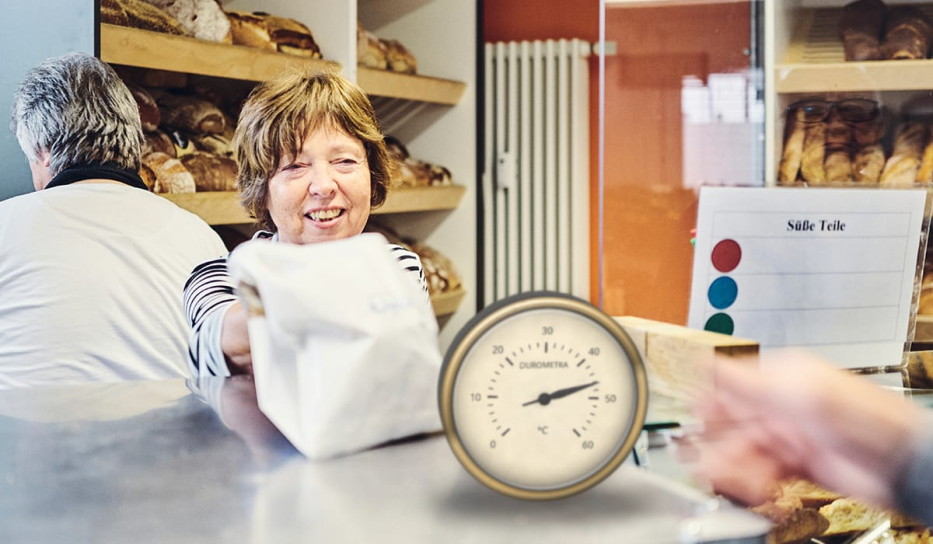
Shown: 46 °C
